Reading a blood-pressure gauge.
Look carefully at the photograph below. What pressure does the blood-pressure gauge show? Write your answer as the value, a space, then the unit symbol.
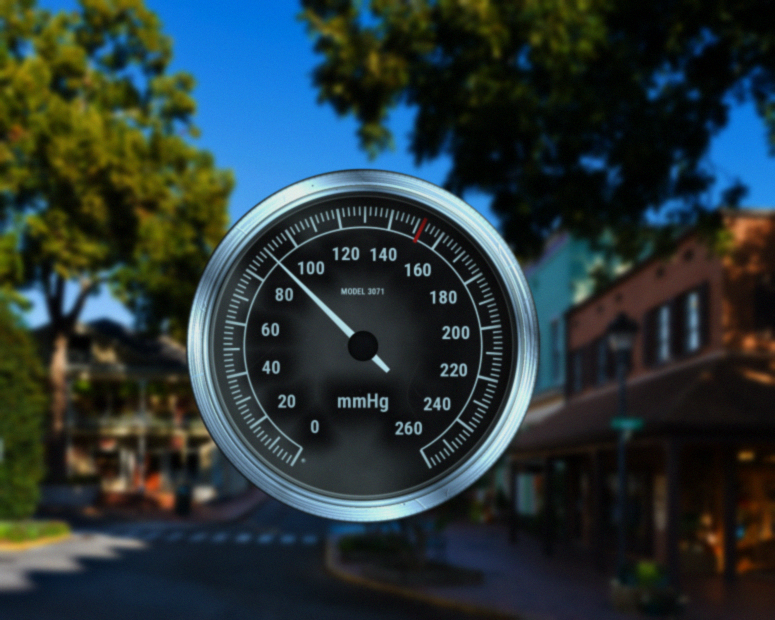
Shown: 90 mmHg
